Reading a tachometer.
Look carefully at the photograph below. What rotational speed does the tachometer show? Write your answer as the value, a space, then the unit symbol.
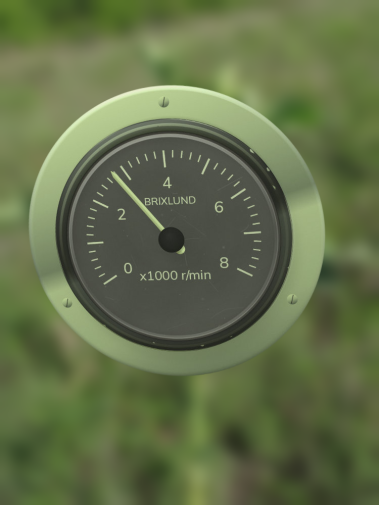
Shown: 2800 rpm
